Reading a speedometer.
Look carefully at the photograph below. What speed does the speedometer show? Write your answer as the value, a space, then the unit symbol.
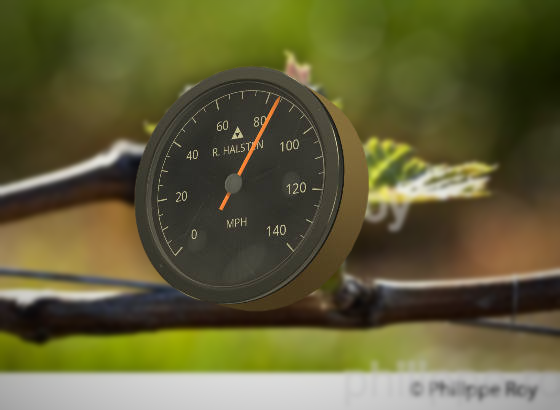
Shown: 85 mph
